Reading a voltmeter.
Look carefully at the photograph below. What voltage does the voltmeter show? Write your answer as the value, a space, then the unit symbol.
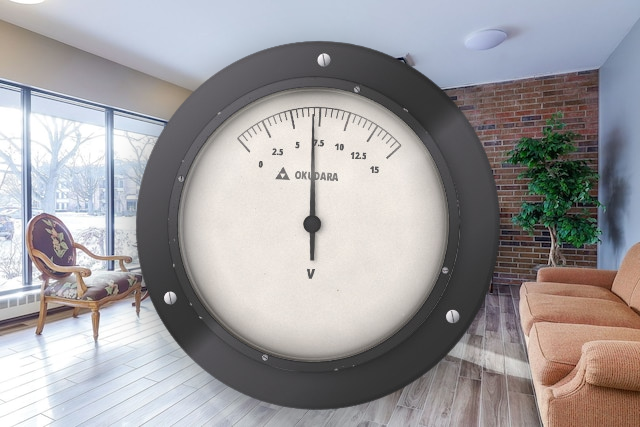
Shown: 7 V
